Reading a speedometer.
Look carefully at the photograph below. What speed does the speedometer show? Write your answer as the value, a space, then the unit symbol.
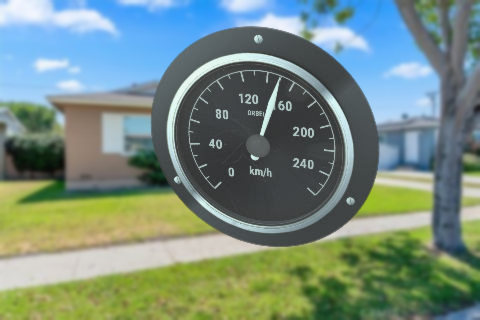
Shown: 150 km/h
